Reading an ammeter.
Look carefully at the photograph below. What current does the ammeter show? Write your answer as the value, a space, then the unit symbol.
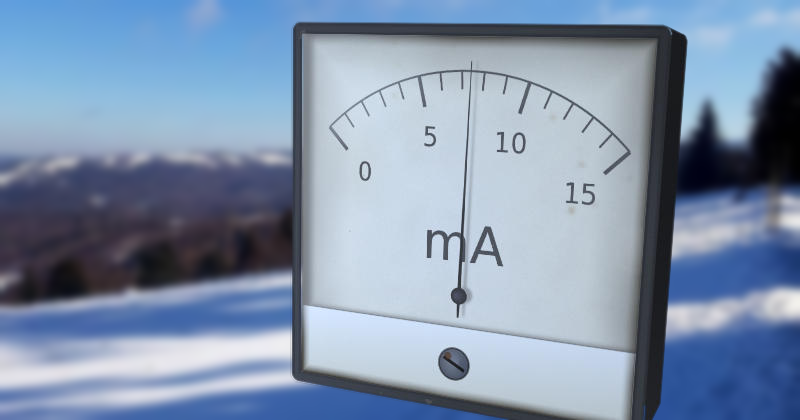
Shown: 7.5 mA
